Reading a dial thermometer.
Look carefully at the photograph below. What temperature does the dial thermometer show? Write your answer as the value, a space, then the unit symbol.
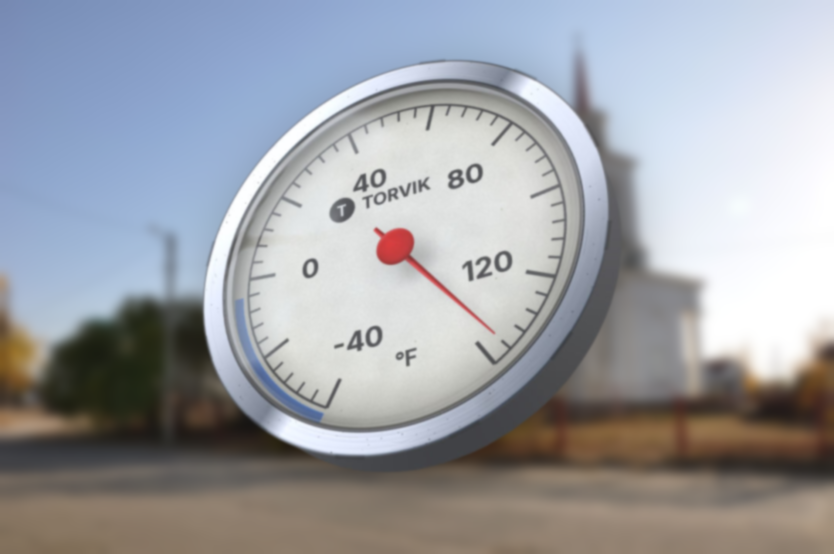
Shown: 136 °F
